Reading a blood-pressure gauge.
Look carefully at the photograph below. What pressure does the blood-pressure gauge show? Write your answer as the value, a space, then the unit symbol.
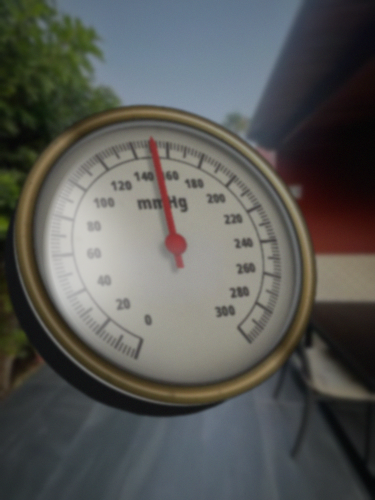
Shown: 150 mmHg
